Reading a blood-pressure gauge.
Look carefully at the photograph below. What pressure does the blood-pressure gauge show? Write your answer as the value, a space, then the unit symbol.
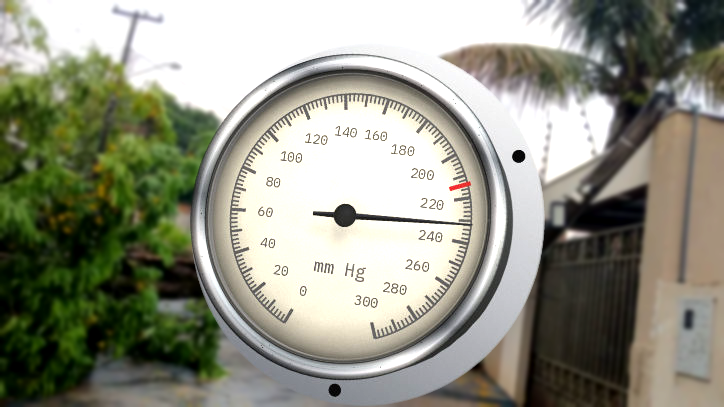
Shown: 232 mmHg
